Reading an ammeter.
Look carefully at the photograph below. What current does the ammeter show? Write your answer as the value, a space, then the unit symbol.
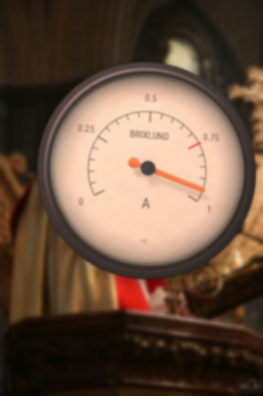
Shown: 0.95 A
